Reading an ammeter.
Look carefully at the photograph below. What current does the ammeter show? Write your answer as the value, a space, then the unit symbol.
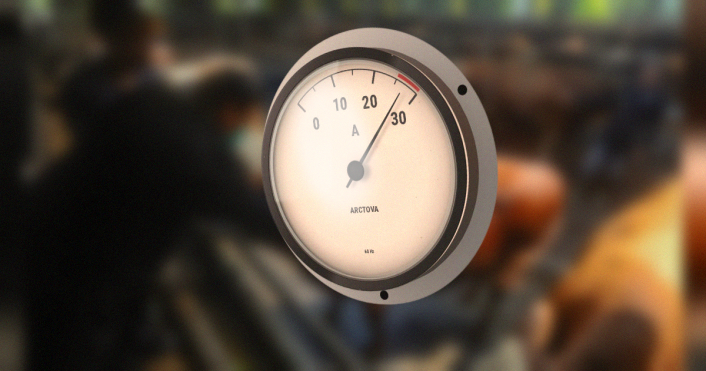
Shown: 27.5 A
